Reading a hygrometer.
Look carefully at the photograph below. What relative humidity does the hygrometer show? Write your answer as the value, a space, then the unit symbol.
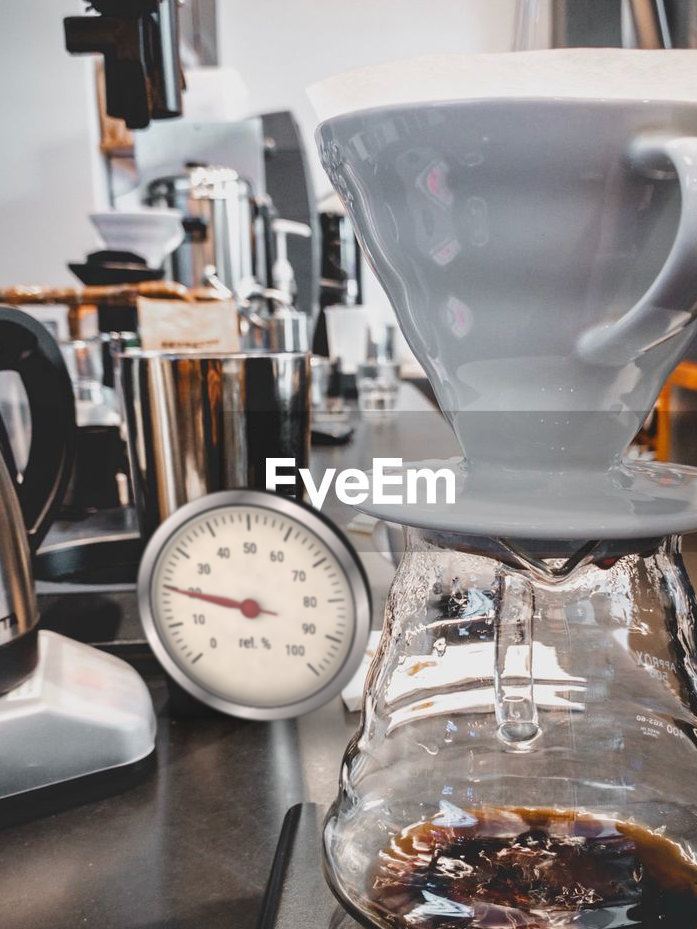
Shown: 20 %
